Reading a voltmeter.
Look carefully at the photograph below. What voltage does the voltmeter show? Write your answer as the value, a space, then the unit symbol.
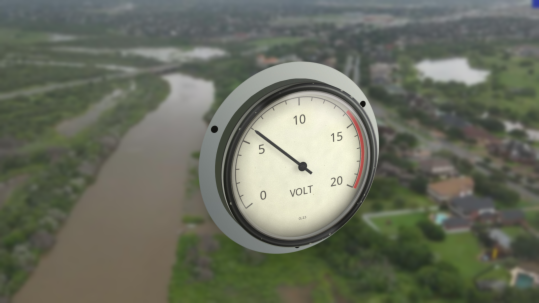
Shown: 6 V
